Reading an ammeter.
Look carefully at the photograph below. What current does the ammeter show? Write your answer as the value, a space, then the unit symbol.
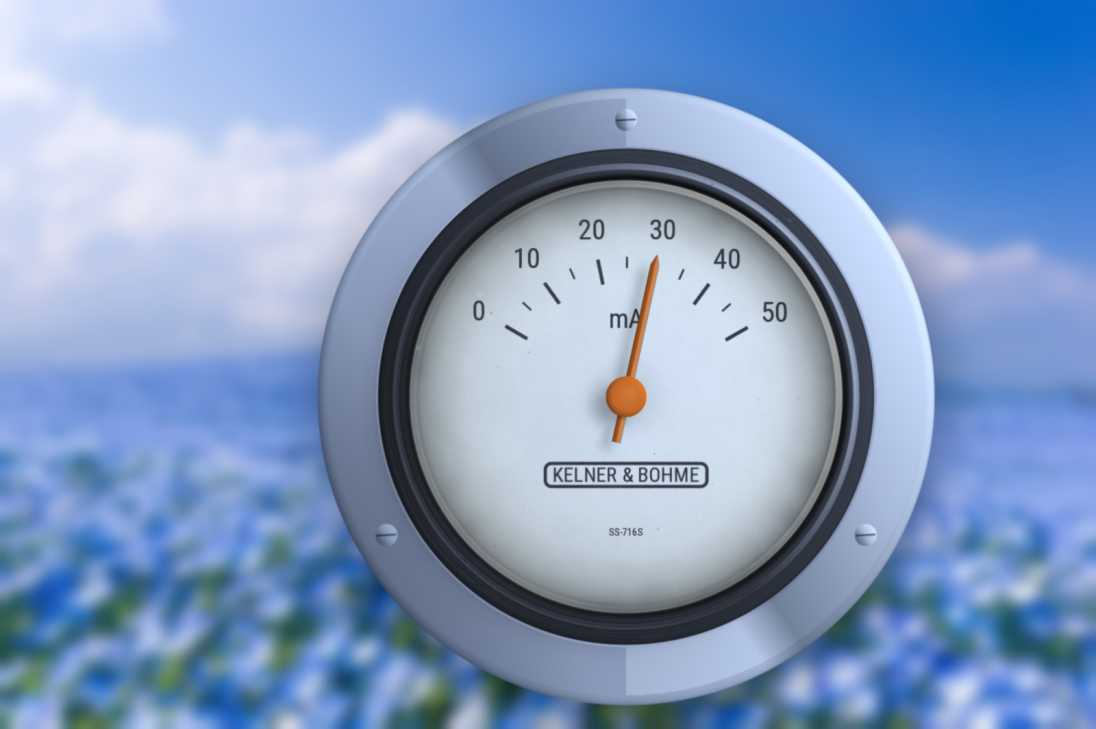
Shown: 30 mA
